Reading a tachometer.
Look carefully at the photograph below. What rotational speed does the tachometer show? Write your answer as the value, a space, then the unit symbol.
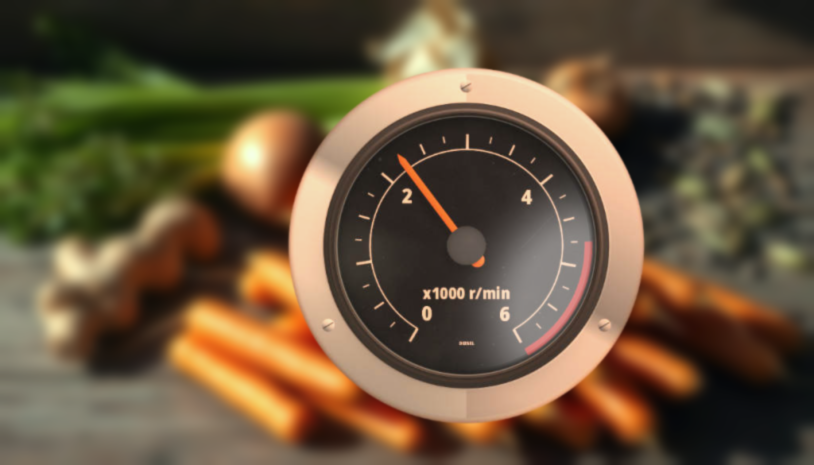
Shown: 2250 rpm
